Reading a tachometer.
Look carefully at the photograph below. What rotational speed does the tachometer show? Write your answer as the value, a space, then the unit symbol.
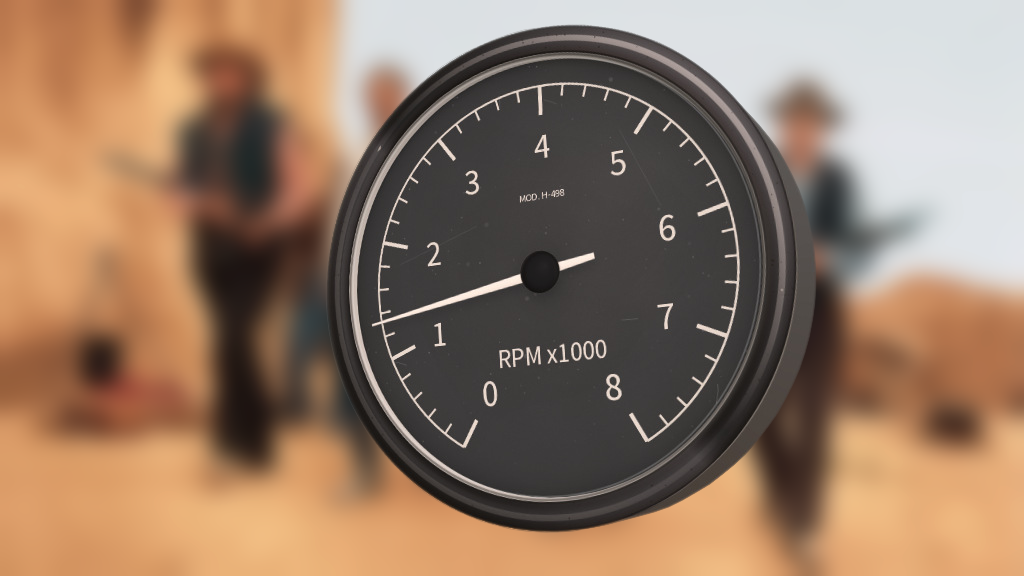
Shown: 1300 rpm
